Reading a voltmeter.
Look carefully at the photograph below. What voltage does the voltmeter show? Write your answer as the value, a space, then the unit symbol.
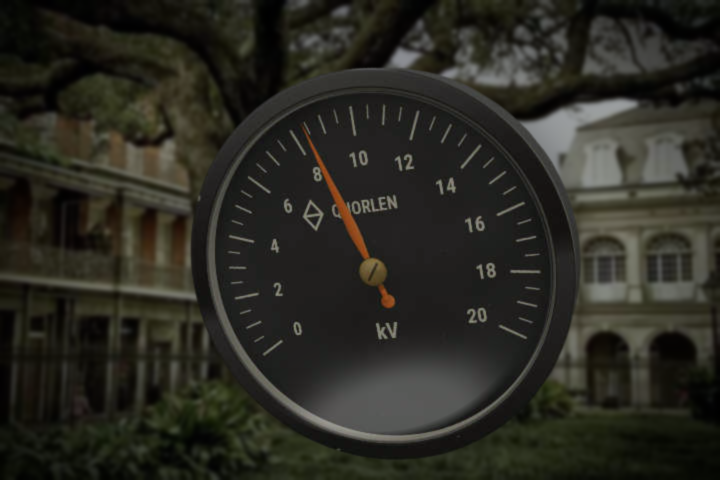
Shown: 8.5 kV
